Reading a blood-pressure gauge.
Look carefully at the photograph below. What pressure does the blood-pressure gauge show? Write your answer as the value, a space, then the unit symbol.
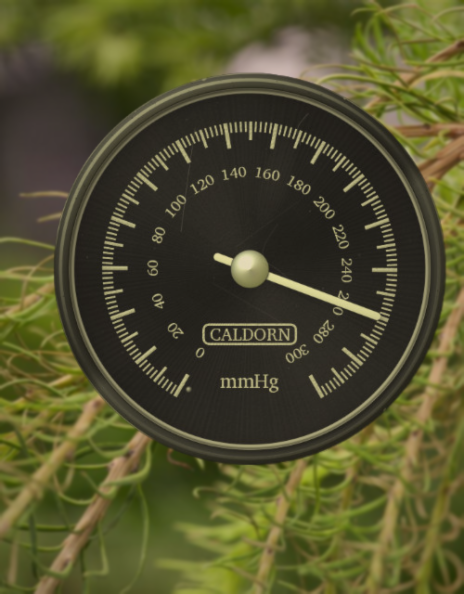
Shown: 260 mmHg
